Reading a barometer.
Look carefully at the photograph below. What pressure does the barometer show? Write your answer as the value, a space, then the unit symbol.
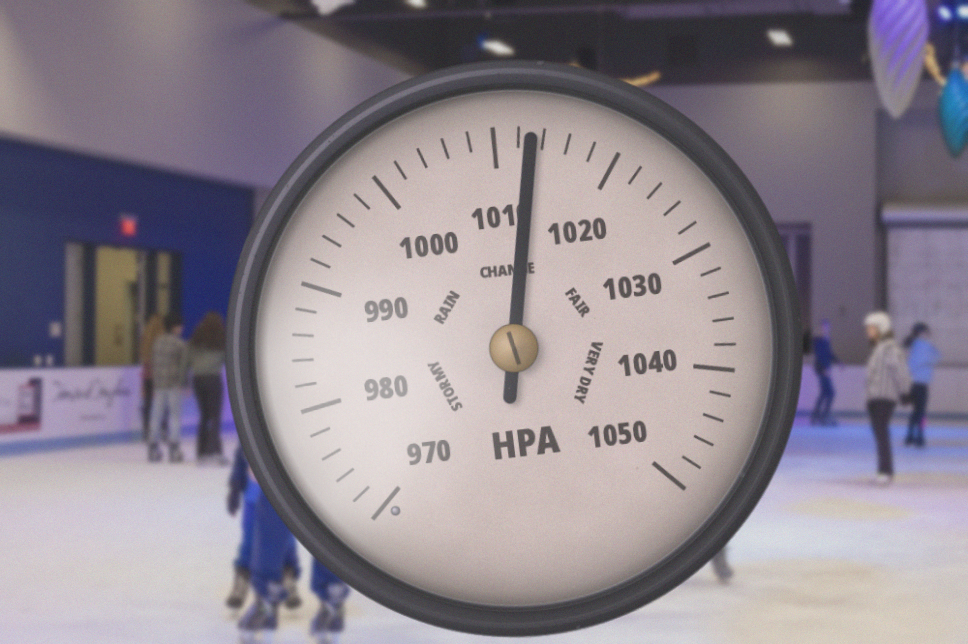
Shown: 1013 hPa
